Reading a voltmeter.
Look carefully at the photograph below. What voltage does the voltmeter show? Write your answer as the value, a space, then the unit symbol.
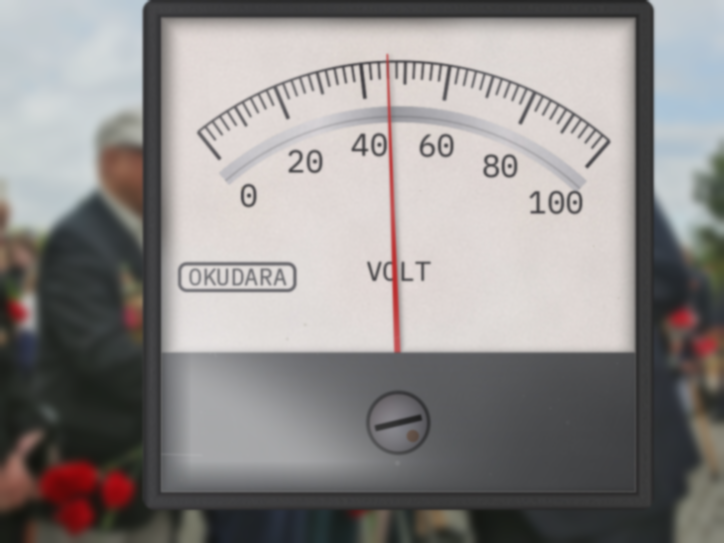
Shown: 46 V
